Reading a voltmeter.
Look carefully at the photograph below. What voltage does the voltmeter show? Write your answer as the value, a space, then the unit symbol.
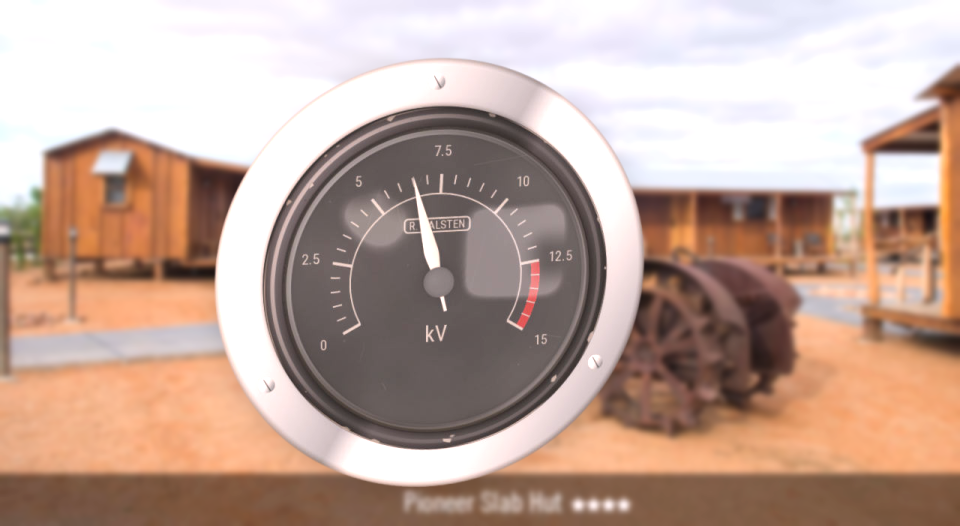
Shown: 6.5 kV
